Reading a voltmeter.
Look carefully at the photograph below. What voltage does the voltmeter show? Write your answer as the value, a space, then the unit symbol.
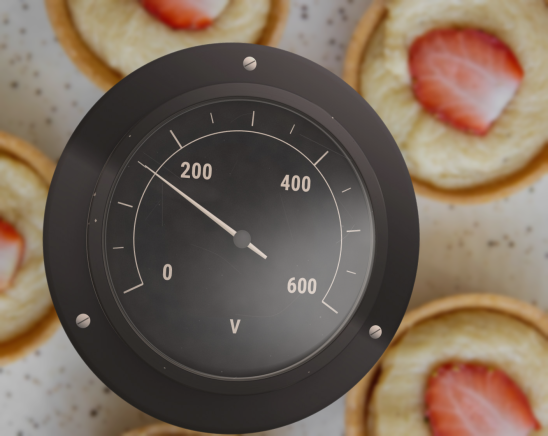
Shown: 150 V
